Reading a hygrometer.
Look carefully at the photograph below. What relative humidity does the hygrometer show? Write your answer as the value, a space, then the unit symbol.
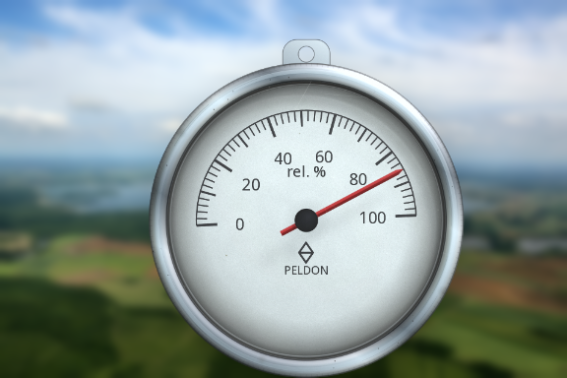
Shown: 86 %
